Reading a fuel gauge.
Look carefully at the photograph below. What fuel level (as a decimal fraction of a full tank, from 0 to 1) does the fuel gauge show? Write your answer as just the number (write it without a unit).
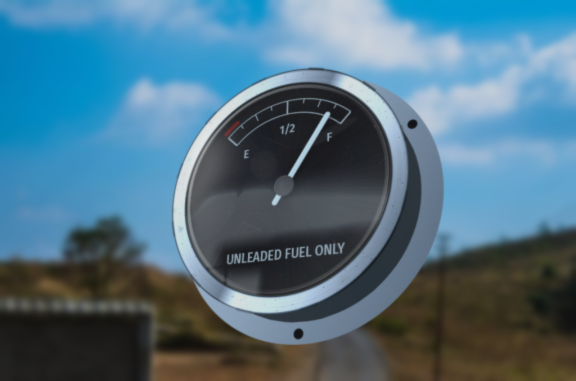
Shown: 0.875
